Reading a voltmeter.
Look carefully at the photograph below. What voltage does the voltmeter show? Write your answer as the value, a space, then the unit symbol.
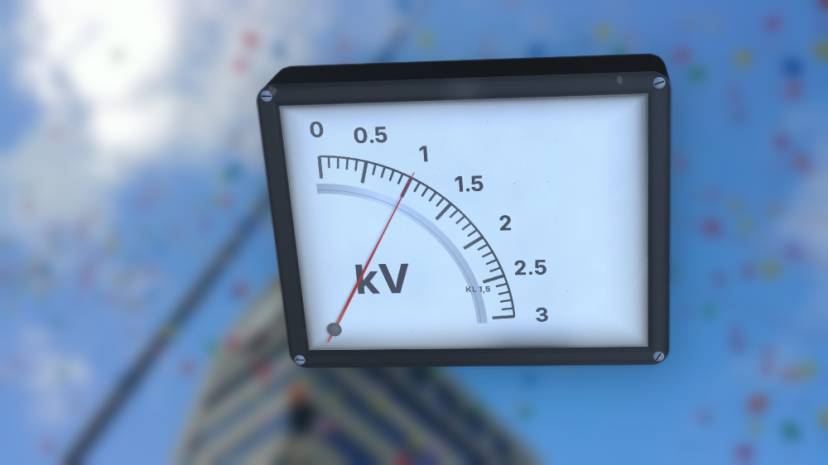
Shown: 1 kV
